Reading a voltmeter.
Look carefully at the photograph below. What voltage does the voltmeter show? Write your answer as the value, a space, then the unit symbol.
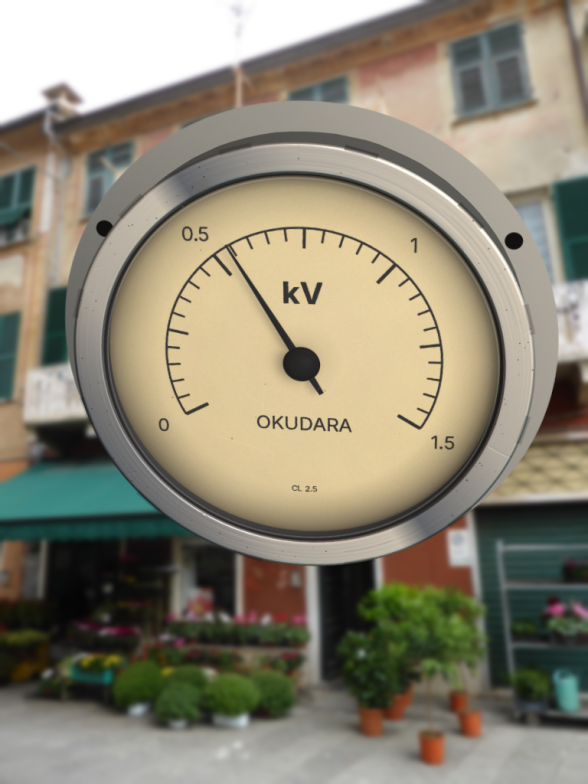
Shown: 0.55 kV
